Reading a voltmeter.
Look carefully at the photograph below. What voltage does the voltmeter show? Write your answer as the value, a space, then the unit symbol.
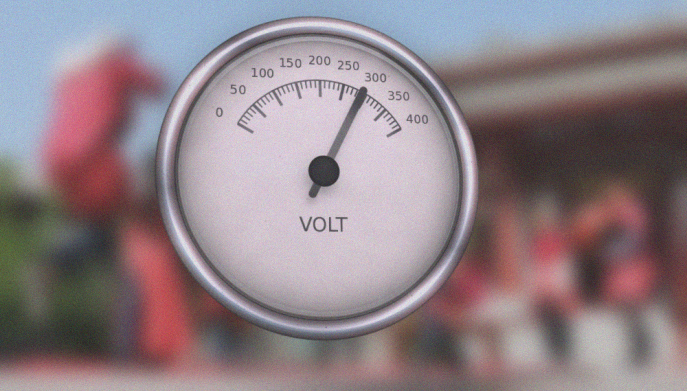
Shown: 290 V
